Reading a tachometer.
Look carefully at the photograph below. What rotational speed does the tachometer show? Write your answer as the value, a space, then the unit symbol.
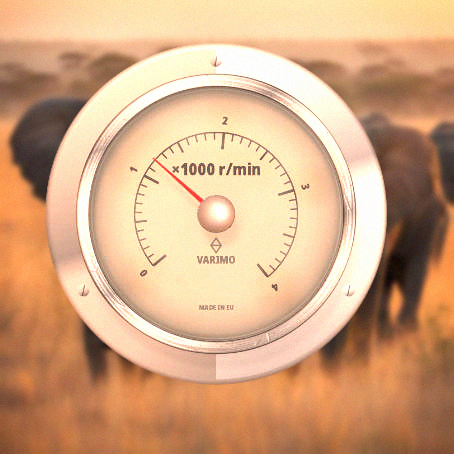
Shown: 1200 rpm
